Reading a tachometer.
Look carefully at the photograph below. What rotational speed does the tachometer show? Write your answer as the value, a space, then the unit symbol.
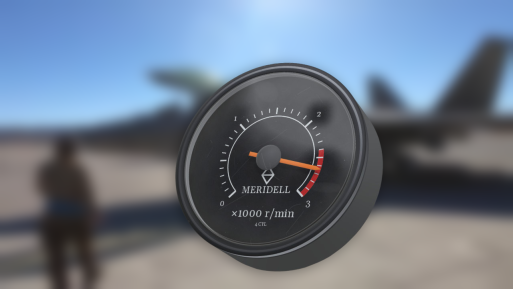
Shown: 2650 rpm
